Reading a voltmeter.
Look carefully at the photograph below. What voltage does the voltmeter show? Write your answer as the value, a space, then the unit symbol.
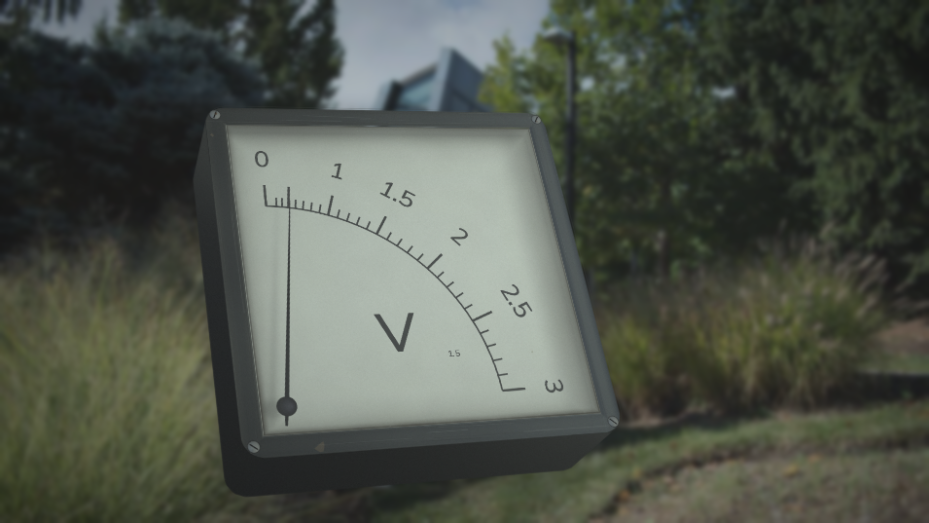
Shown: 0.5 V
